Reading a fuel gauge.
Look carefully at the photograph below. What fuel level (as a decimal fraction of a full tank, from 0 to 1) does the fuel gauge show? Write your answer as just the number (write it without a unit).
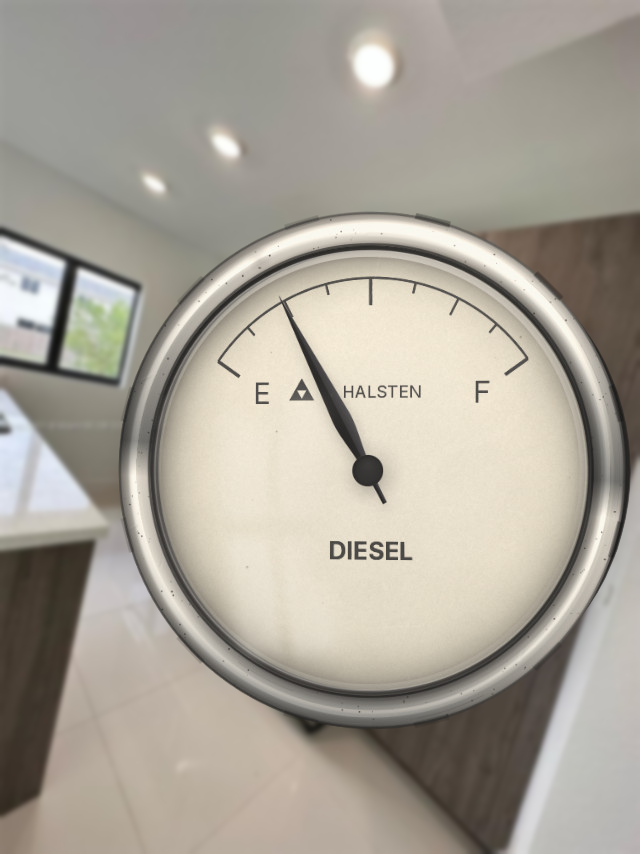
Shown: 0.25
